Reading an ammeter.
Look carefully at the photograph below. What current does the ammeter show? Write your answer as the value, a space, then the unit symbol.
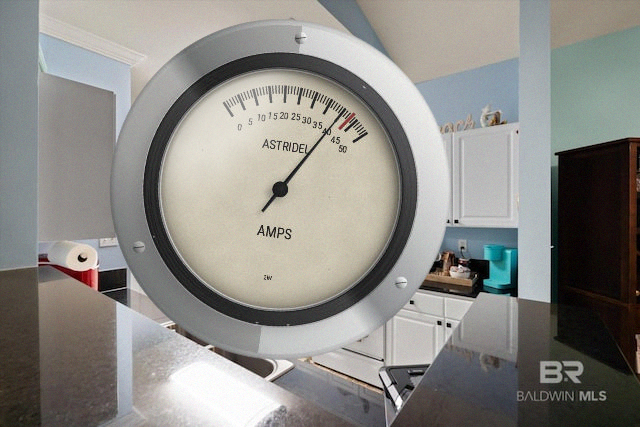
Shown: 40 A
